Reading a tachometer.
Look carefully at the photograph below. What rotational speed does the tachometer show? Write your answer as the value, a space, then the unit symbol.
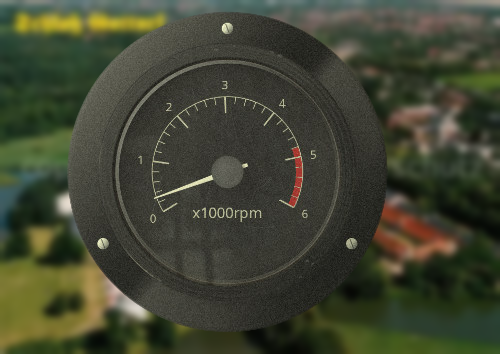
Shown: 300 rpm
